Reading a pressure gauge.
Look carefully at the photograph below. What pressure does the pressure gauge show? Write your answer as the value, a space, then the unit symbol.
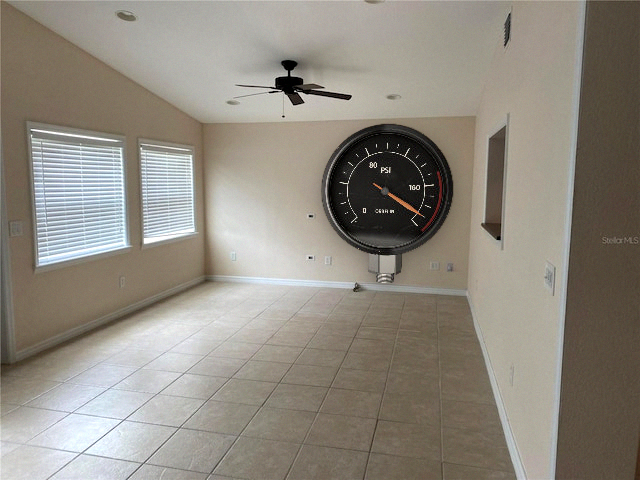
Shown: 190 psi
